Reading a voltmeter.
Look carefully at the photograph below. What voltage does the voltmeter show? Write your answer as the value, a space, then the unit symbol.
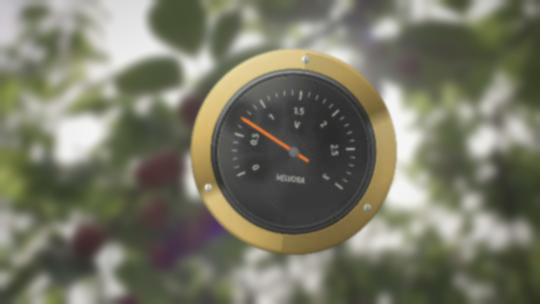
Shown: 0.7 V
